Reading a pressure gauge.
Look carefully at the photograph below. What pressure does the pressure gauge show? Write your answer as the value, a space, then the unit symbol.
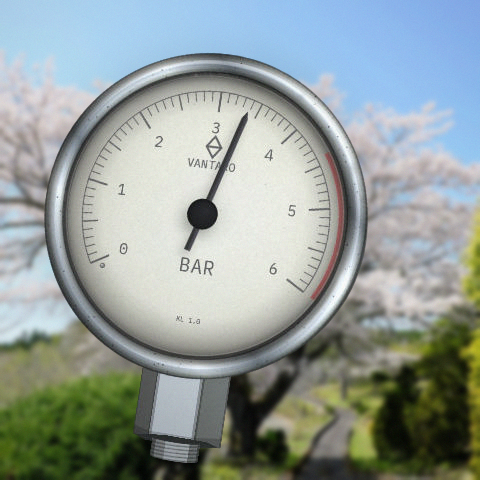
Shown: 3.4 bar
